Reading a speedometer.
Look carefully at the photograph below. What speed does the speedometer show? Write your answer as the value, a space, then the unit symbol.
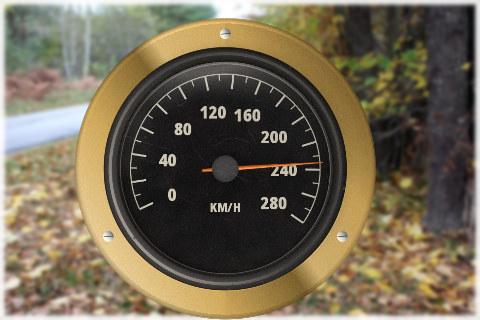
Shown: 235 km/h
